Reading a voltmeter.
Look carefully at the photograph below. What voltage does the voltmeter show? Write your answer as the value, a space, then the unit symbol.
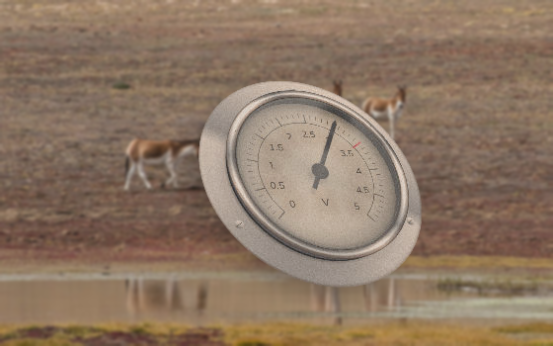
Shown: 3 V
